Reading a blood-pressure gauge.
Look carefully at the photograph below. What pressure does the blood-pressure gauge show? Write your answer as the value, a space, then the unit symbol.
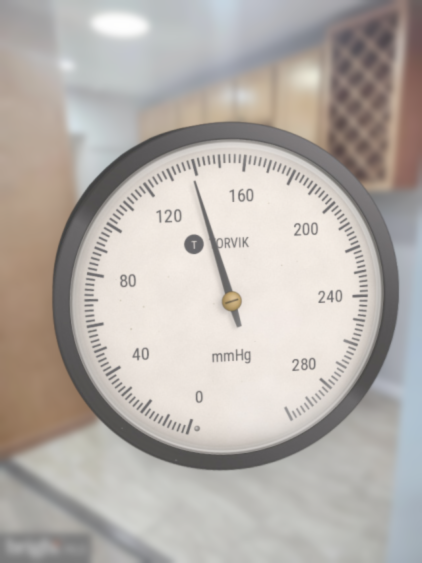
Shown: 138 mmHg
